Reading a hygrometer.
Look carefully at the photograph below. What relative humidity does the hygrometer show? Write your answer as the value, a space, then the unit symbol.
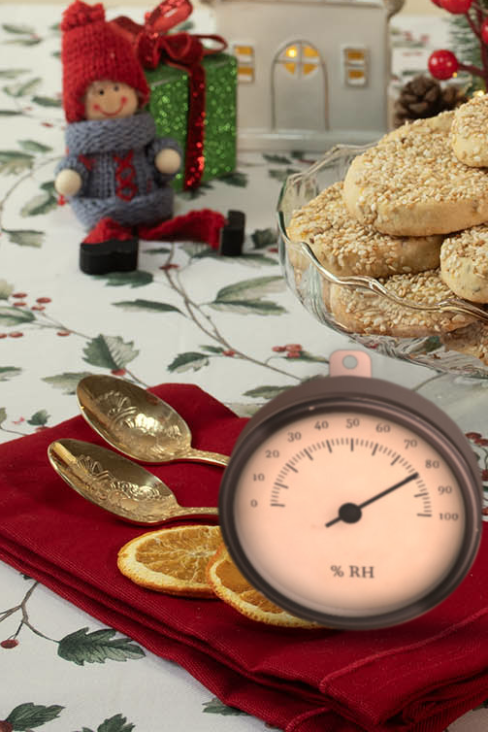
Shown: 80 %
